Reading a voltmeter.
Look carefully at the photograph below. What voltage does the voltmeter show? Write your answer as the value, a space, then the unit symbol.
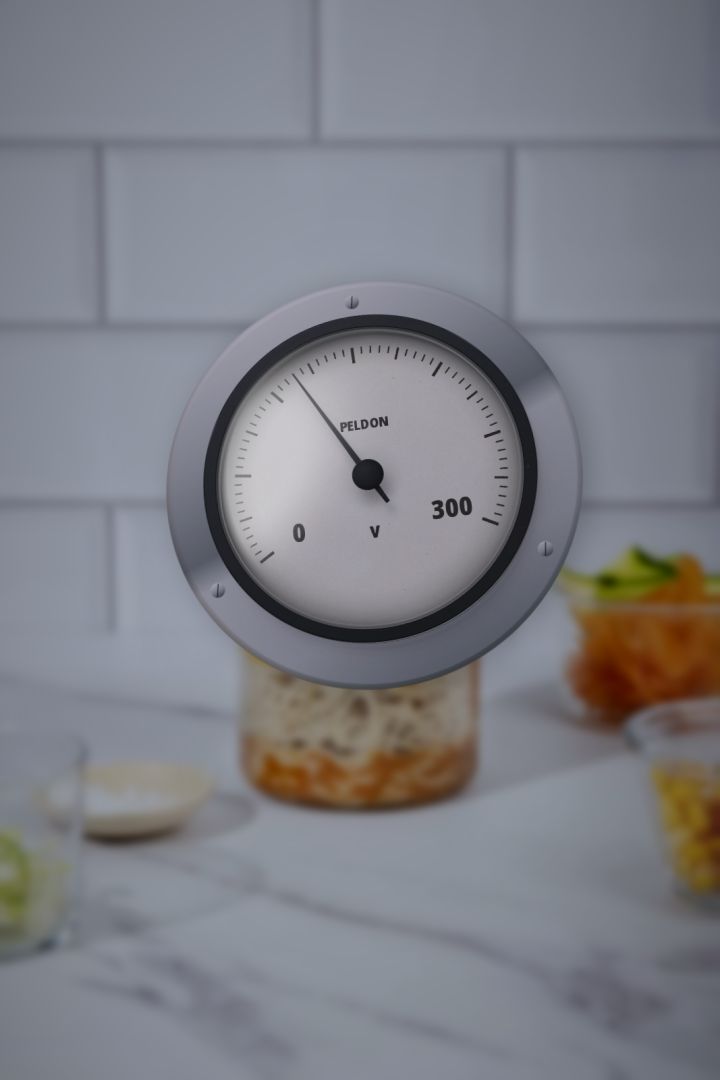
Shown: 115 V
